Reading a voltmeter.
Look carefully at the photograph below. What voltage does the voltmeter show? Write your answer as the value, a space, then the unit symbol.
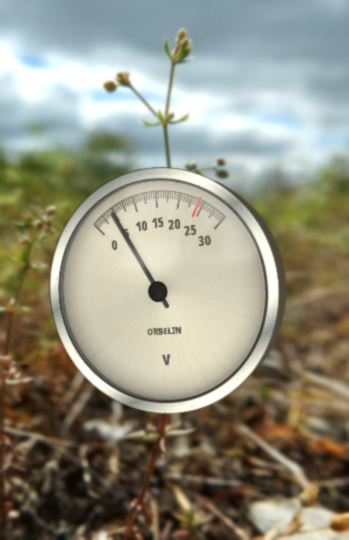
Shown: 5 V
